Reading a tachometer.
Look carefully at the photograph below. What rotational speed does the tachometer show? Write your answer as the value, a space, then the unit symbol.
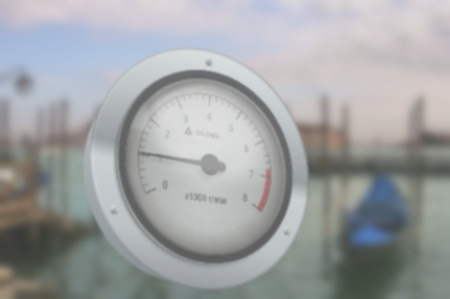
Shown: 1000 rpm
